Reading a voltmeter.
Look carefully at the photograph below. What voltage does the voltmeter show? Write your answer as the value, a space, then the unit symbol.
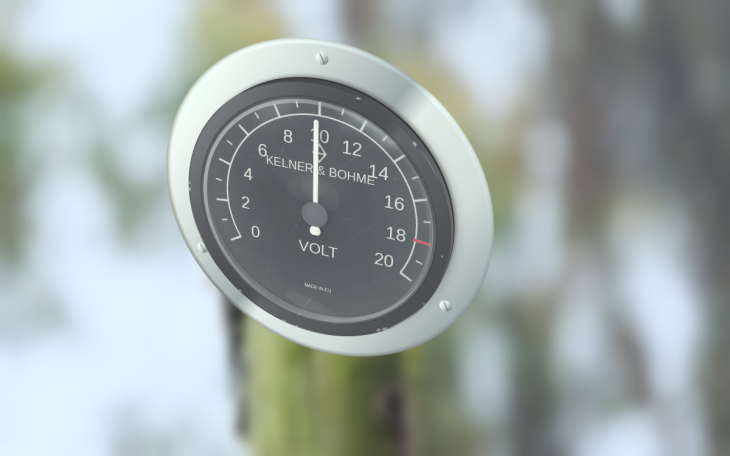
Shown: 10 V
